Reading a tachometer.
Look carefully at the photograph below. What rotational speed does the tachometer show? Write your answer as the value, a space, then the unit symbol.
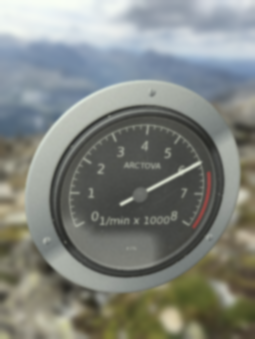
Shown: 6000 rpm
